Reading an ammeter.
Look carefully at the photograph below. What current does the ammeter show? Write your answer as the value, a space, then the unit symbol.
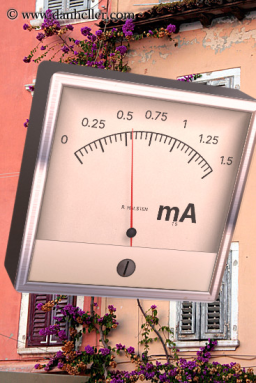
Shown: 0.55 mA
